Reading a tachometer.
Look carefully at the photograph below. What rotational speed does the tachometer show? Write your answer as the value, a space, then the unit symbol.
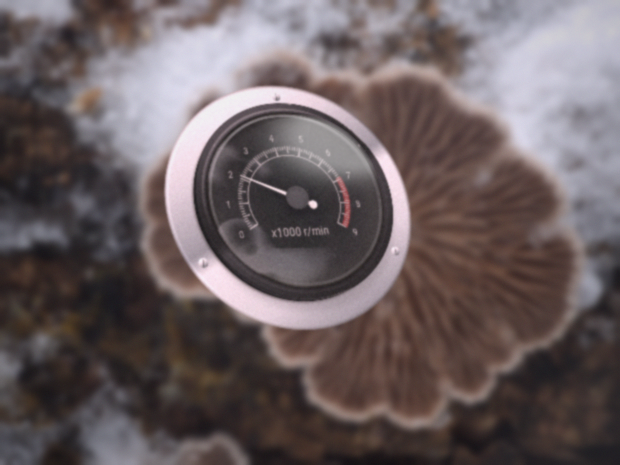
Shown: 2000 rpm
